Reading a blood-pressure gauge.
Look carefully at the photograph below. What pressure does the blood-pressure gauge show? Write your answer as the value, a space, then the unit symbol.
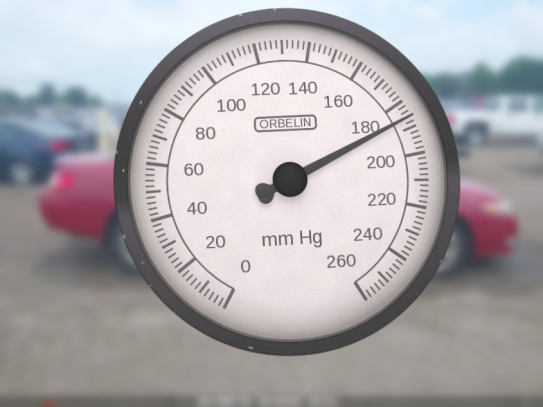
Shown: 186 mmHg
